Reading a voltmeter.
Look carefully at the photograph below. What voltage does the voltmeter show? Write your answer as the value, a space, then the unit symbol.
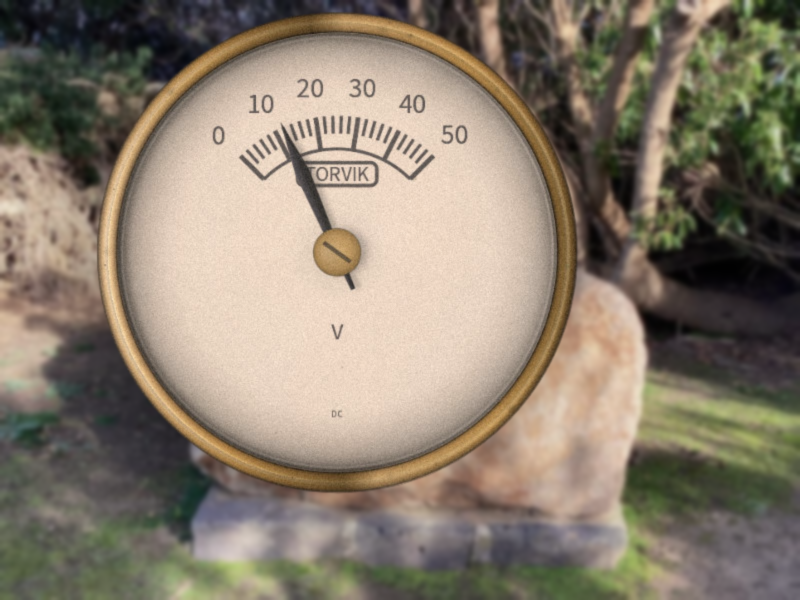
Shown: 12 V
